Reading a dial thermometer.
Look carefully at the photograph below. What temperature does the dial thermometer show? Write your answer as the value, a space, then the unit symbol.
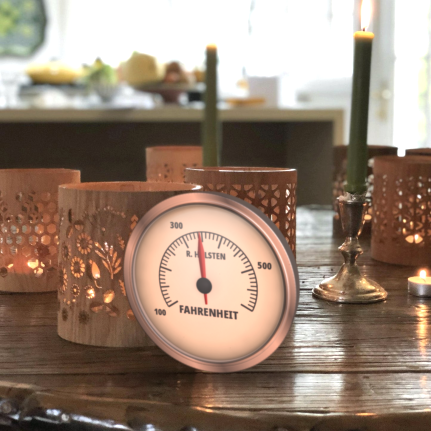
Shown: 350 °F
